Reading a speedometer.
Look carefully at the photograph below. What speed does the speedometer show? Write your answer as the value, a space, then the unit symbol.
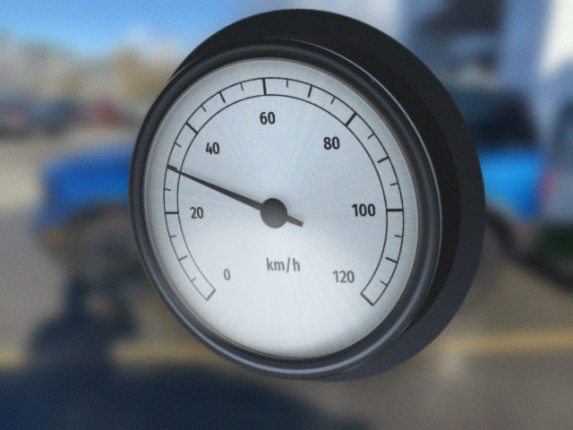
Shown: 30 km/h
